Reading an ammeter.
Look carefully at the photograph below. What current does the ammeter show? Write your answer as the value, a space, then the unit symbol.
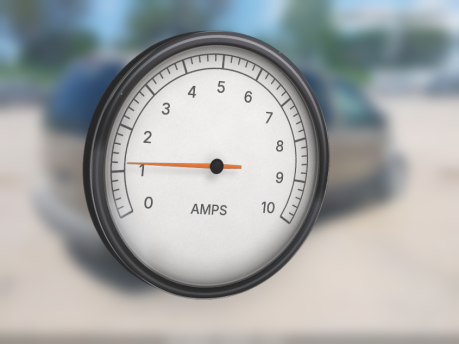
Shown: 1.2 A
